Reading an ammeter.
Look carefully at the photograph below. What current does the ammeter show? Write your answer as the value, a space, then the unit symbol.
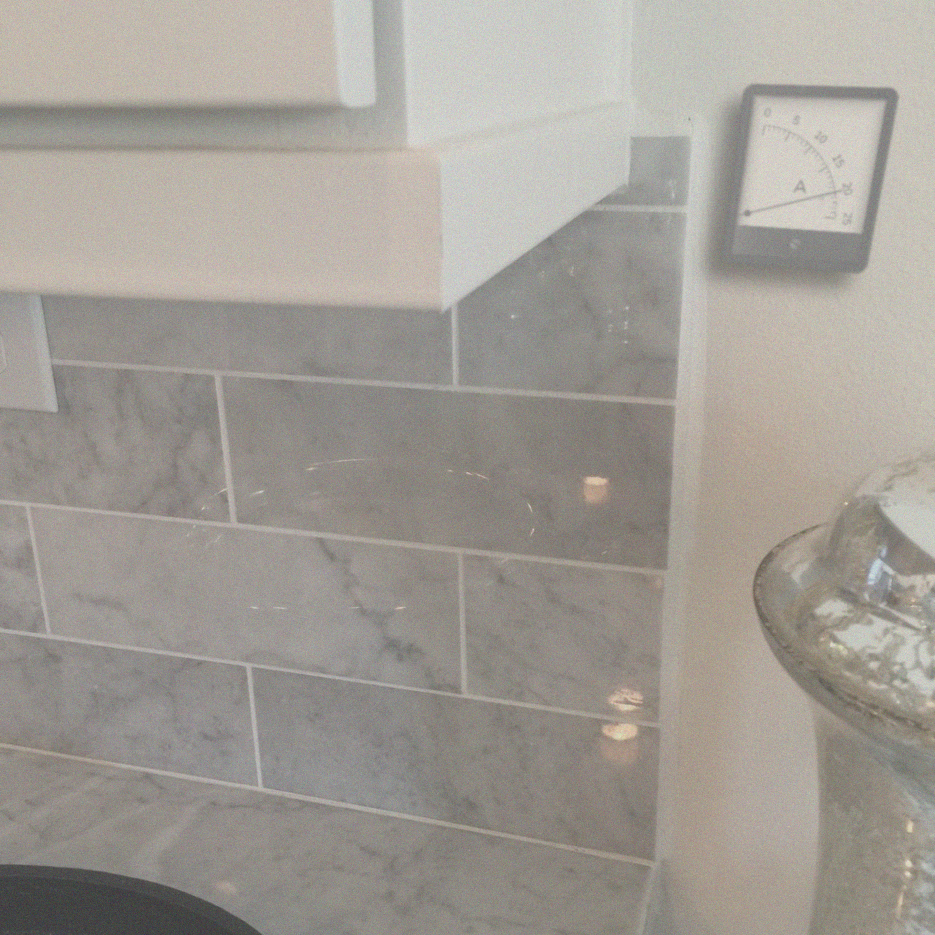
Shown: 20 A
